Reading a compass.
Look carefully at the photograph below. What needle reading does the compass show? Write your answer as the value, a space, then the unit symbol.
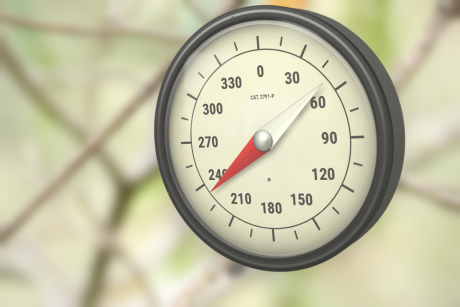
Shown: 232.5 °
